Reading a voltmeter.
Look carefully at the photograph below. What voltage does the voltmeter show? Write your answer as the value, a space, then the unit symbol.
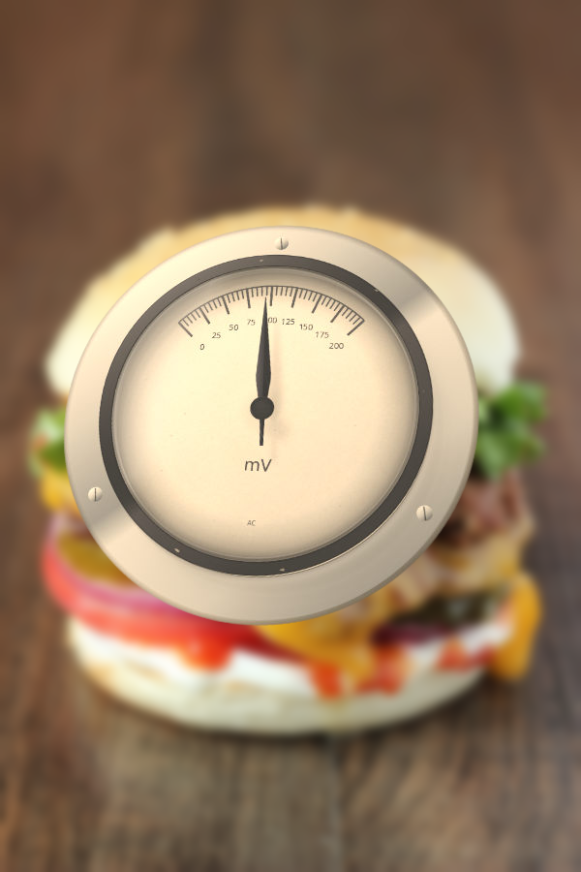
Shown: 95 mV
